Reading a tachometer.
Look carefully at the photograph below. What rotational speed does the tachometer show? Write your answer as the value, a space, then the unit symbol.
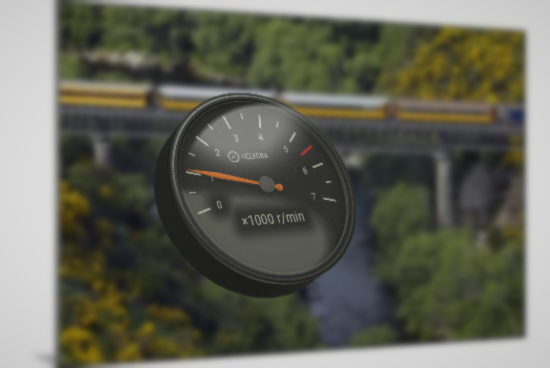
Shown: 1000 rpm
